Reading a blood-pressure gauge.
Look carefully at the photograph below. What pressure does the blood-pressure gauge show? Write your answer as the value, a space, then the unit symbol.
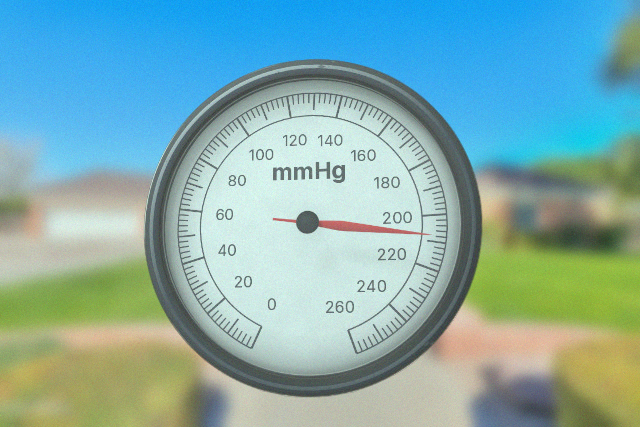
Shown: 208 mmHg
